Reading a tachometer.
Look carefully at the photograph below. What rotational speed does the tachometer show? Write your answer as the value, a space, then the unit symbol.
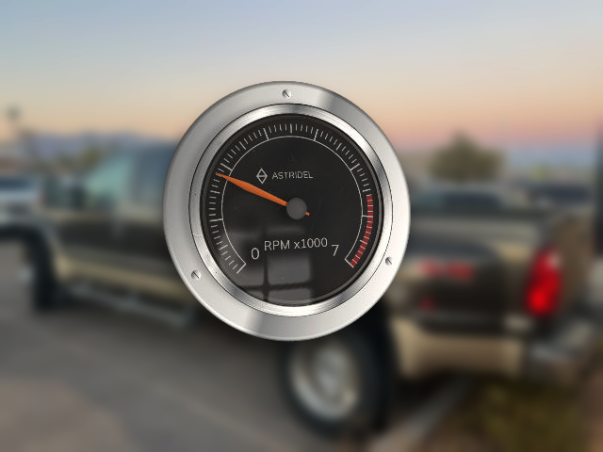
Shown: 1800 rpm
